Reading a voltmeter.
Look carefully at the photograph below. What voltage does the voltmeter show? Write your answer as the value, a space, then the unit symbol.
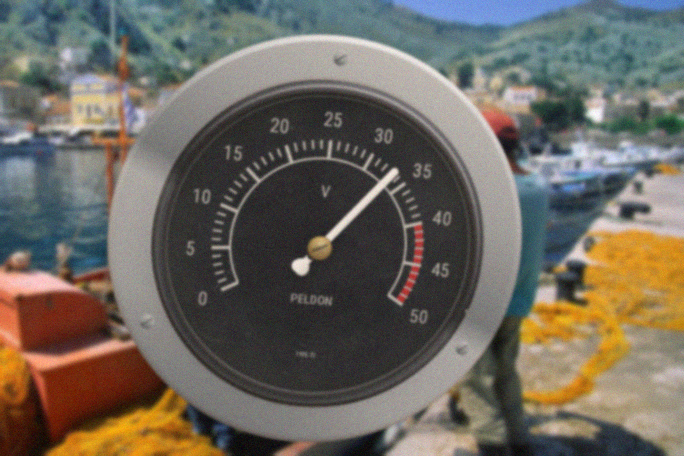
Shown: 33 V
